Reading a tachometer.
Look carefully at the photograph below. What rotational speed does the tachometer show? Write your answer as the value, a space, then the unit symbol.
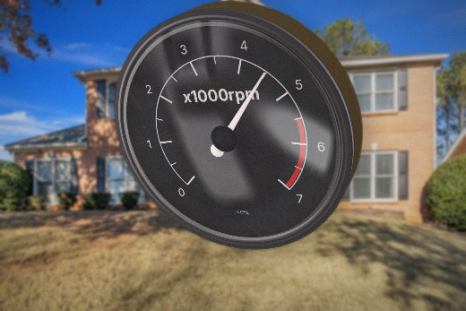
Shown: 4500 rpm
